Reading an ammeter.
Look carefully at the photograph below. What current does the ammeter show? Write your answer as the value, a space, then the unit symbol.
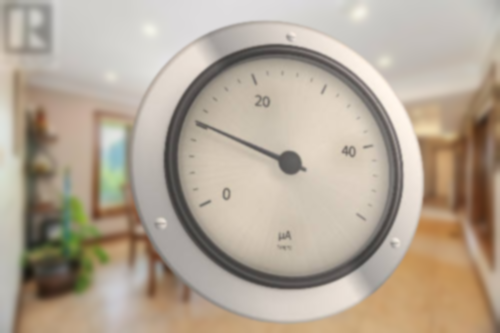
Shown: 10 µA
